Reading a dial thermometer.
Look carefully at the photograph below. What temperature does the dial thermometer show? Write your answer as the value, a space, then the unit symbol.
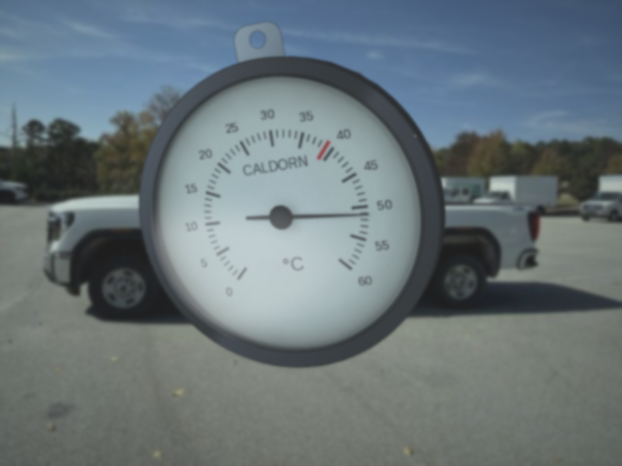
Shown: 51 °C
